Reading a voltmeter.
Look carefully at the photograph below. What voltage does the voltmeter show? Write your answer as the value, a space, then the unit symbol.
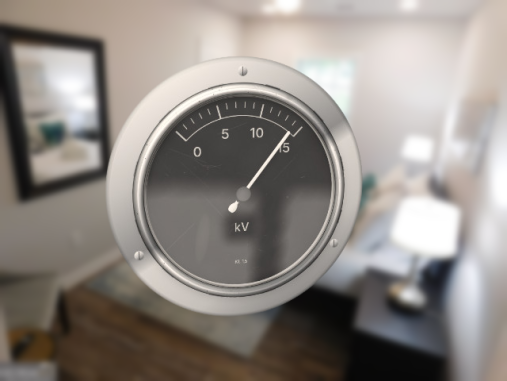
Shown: 14 kV
